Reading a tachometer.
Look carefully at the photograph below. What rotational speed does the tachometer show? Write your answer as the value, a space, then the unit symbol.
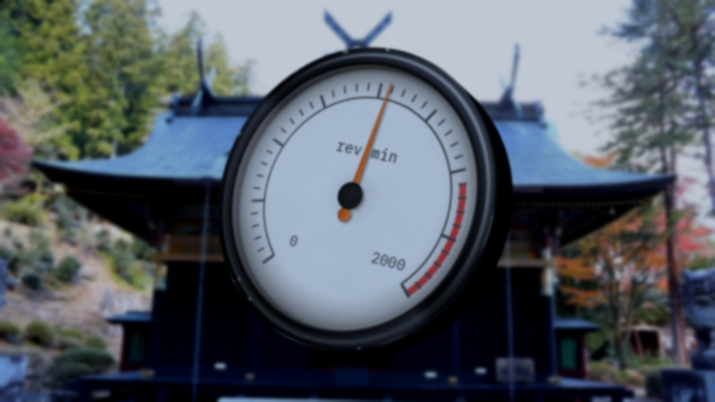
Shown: 1050 rpm
